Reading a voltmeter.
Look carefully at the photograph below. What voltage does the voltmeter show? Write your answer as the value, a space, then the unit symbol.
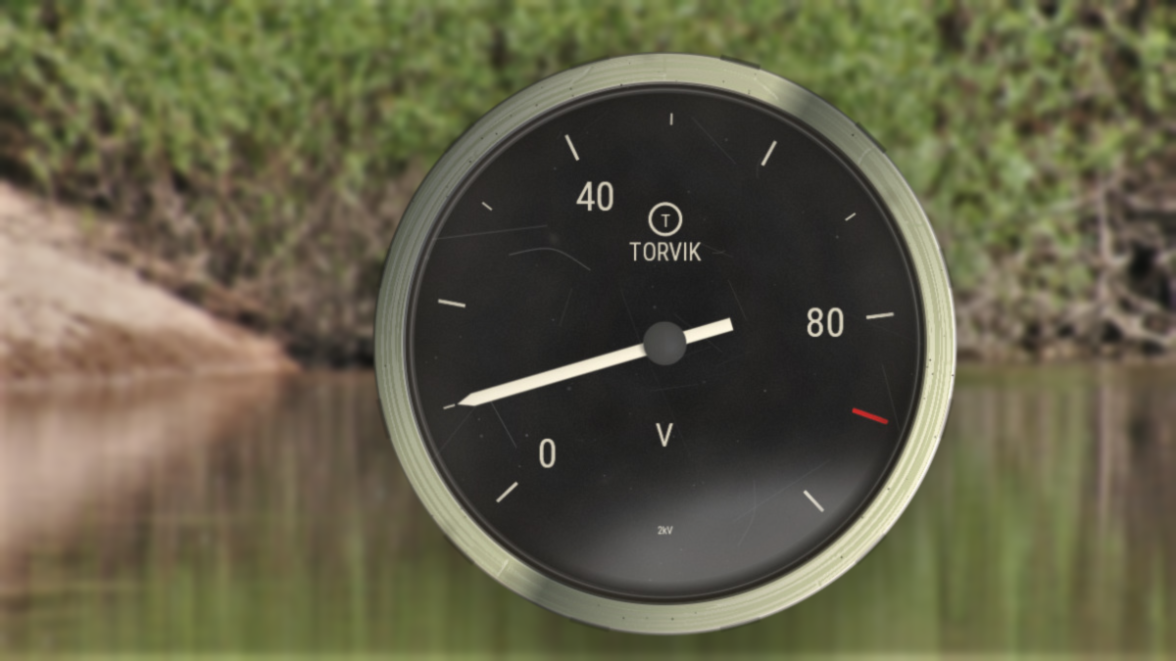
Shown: 10 V
